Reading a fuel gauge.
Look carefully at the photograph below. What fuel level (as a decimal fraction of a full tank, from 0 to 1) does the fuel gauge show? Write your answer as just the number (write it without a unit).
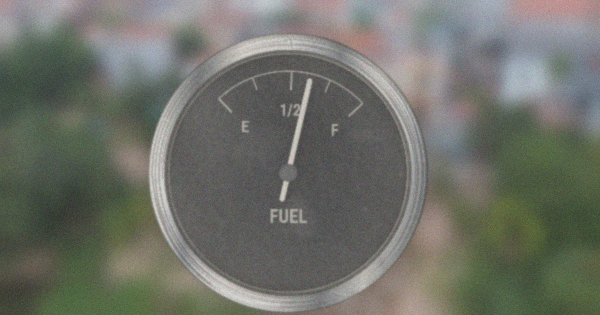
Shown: 0.625
